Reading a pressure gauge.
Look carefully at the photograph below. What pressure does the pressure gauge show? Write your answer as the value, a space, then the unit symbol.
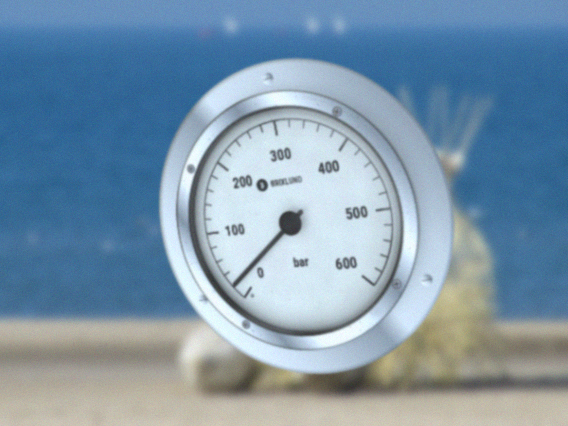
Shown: 20 bar
